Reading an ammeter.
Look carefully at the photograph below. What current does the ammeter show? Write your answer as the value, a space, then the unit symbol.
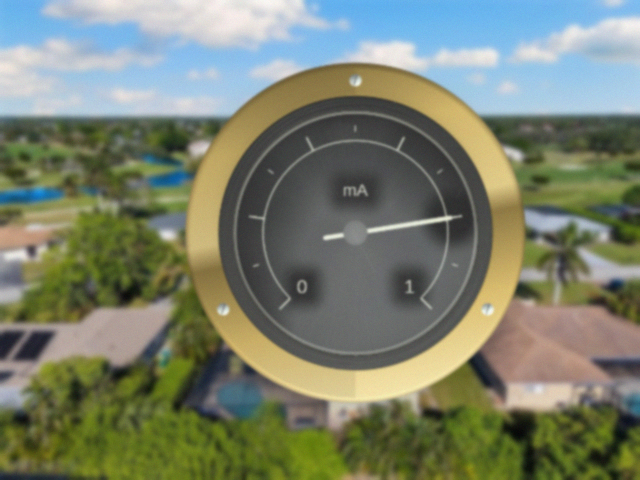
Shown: 0.8 mA
